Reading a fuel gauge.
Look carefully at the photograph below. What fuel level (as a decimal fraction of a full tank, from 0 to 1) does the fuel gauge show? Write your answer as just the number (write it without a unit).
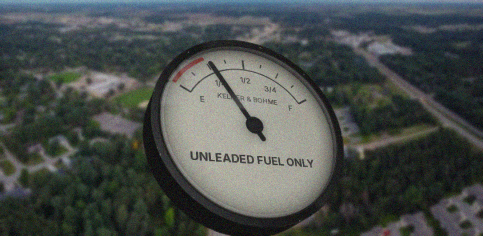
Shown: 0.25
